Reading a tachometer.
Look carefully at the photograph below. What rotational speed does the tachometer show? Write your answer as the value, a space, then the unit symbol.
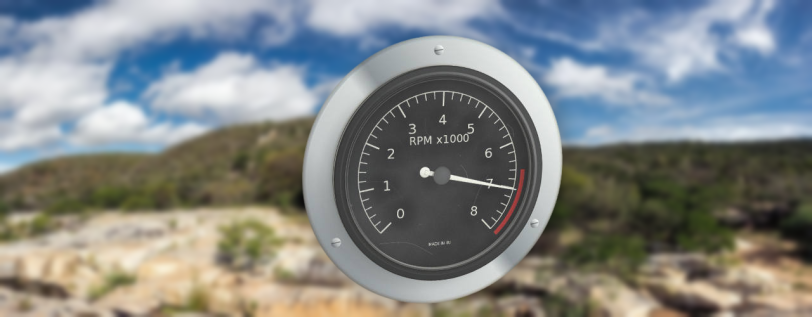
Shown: 7000 rpm
